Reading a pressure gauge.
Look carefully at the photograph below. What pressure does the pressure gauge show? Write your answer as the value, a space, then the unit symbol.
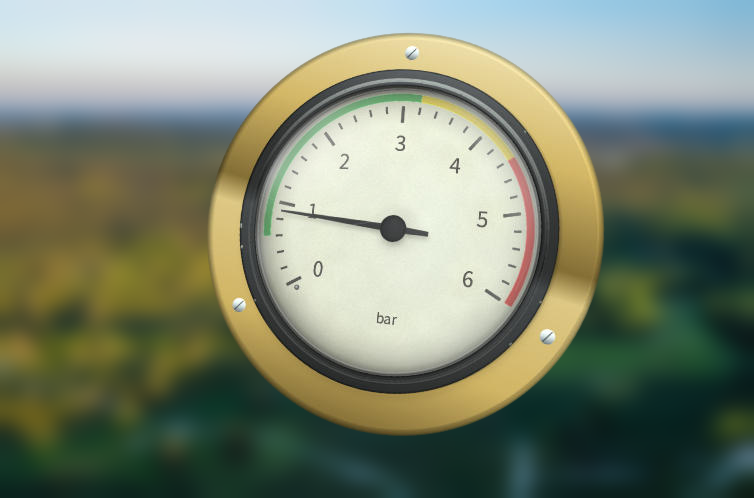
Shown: 0.9 bar
